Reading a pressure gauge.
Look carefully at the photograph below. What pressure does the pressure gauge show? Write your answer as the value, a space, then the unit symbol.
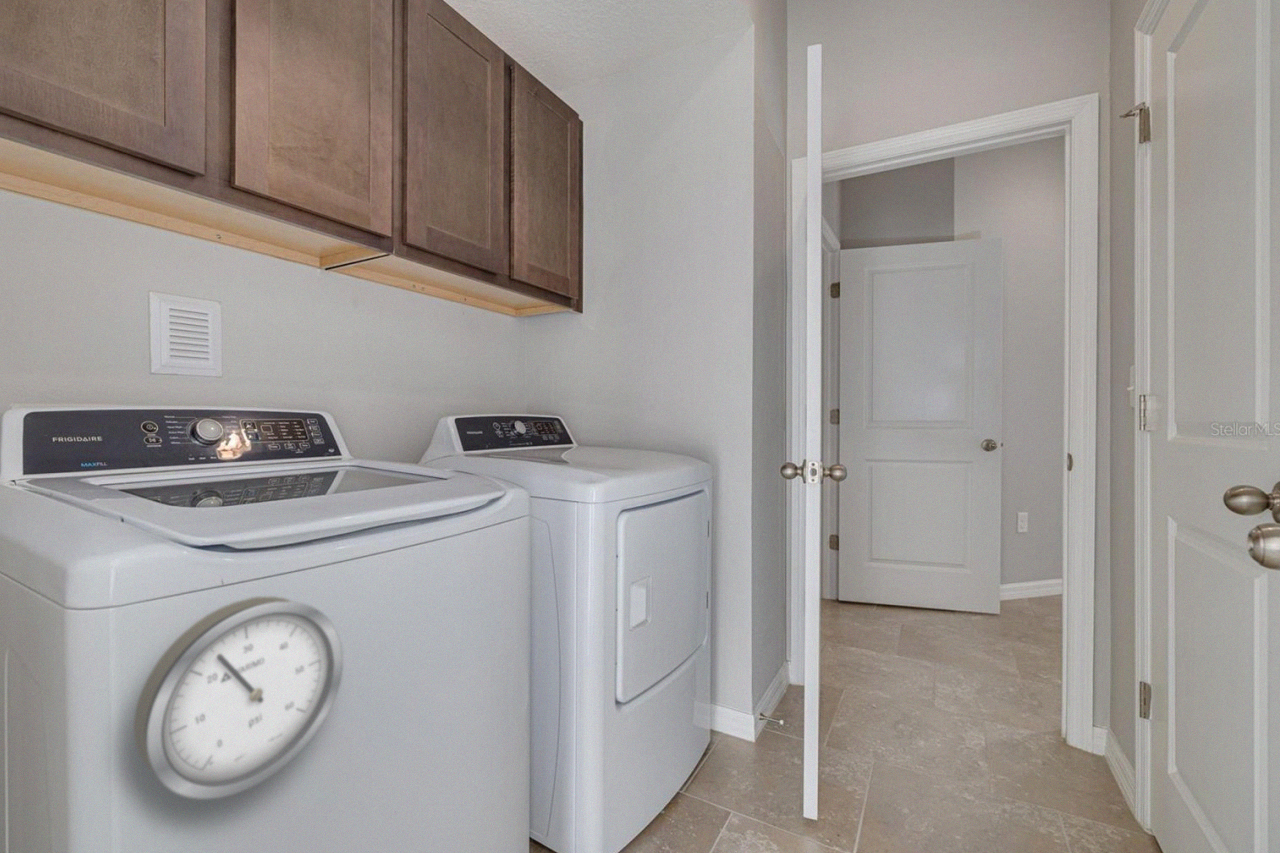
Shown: 24 psi
